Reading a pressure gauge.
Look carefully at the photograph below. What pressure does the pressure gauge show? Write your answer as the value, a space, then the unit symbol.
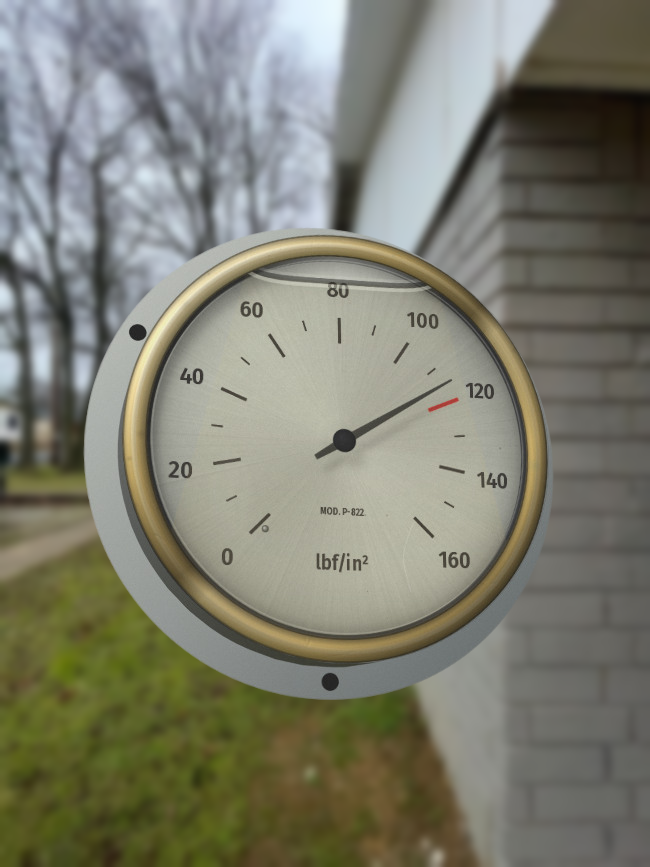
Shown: 115 psi
